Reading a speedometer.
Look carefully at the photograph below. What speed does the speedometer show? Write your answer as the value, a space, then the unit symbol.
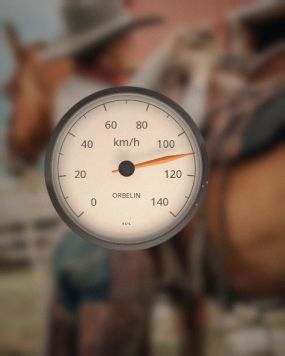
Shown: 110 km/h
